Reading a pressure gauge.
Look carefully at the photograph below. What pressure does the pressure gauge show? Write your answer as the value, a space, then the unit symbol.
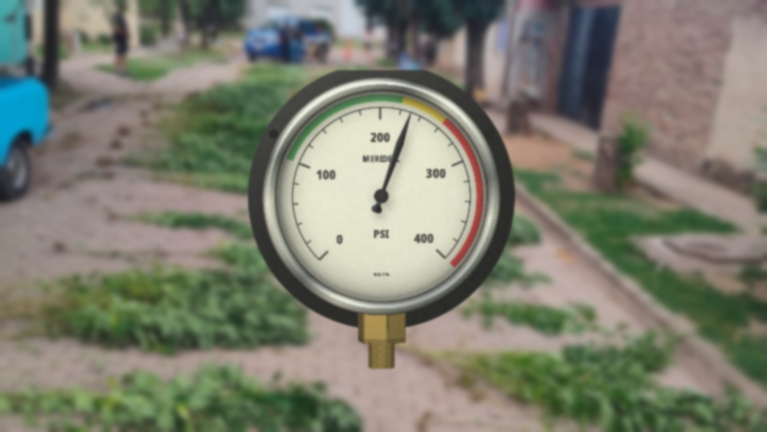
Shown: 230 psi
